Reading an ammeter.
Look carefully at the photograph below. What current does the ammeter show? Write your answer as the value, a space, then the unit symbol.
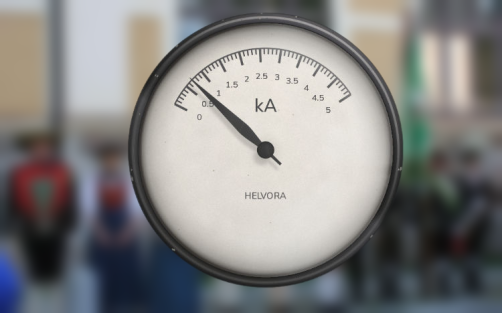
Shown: 0.7 kA
